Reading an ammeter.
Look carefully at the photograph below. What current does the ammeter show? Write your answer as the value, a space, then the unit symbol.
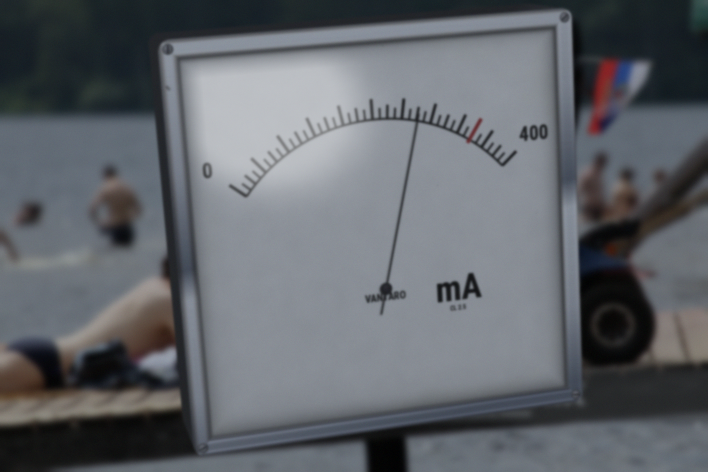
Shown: 260 mA
